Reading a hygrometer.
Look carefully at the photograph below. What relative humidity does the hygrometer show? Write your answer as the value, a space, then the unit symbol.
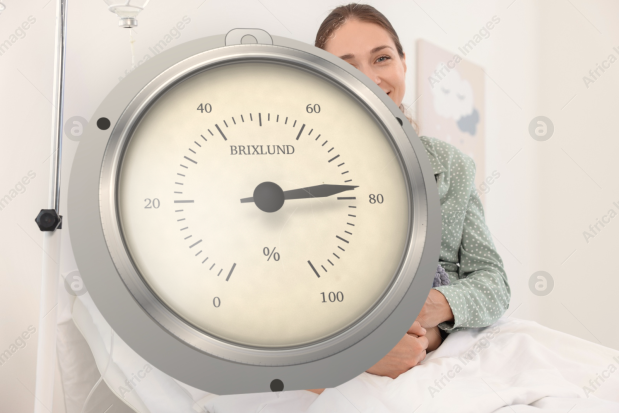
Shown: 78 %
